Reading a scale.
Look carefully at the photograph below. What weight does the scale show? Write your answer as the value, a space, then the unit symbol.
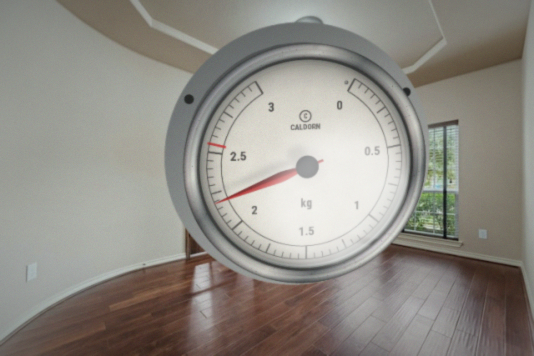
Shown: 2.2 kg
